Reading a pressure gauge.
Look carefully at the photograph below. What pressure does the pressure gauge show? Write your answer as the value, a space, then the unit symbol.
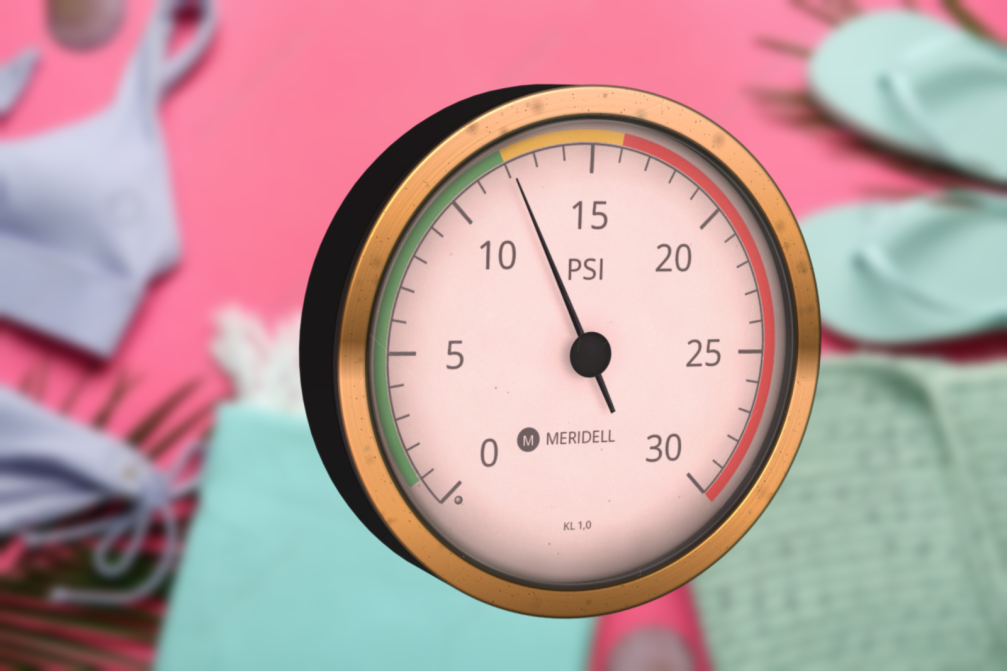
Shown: 12 psi
